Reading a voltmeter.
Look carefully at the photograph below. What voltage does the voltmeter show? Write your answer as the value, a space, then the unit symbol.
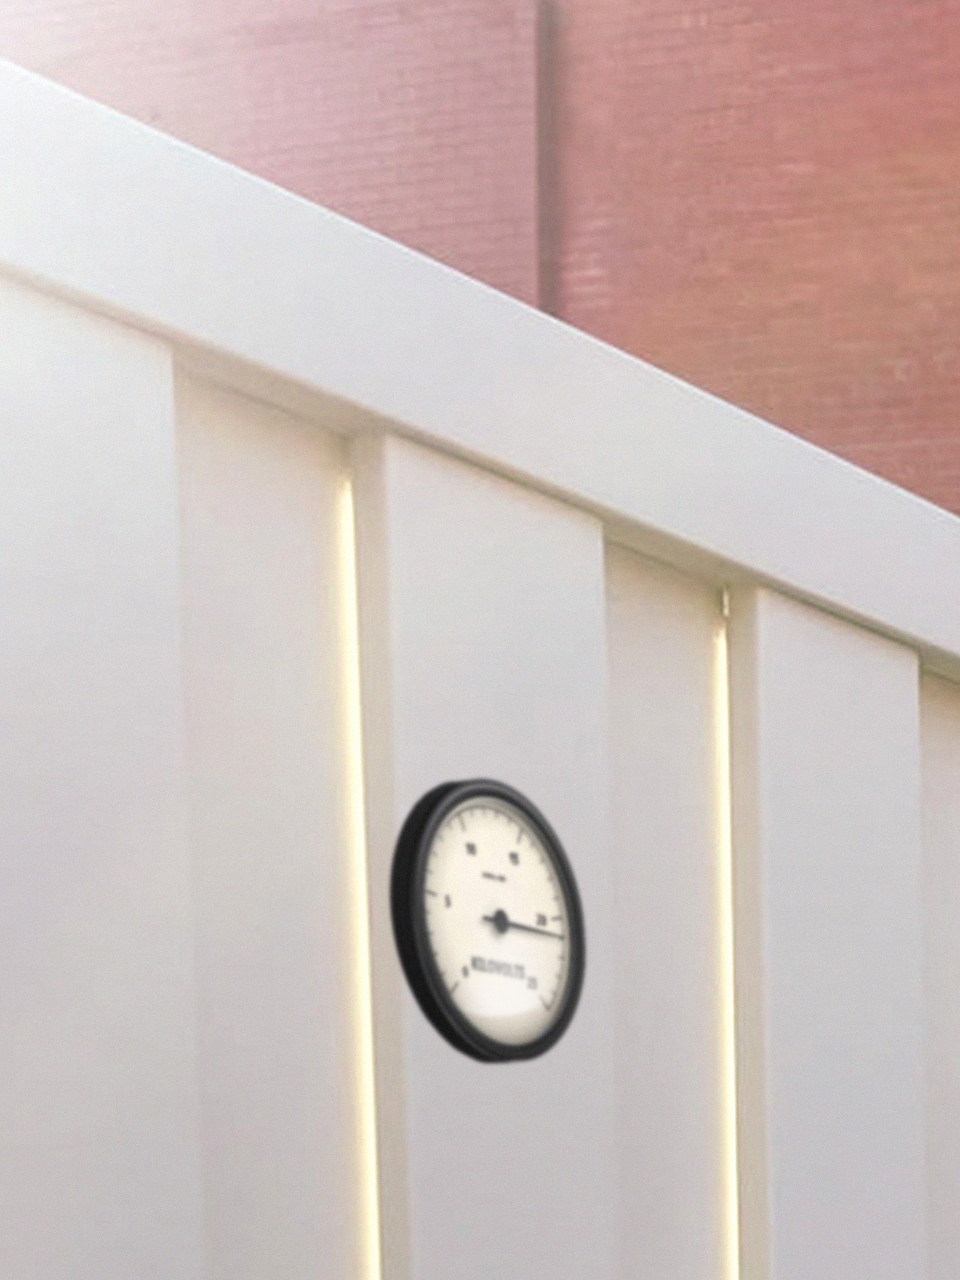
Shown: 21 kV
